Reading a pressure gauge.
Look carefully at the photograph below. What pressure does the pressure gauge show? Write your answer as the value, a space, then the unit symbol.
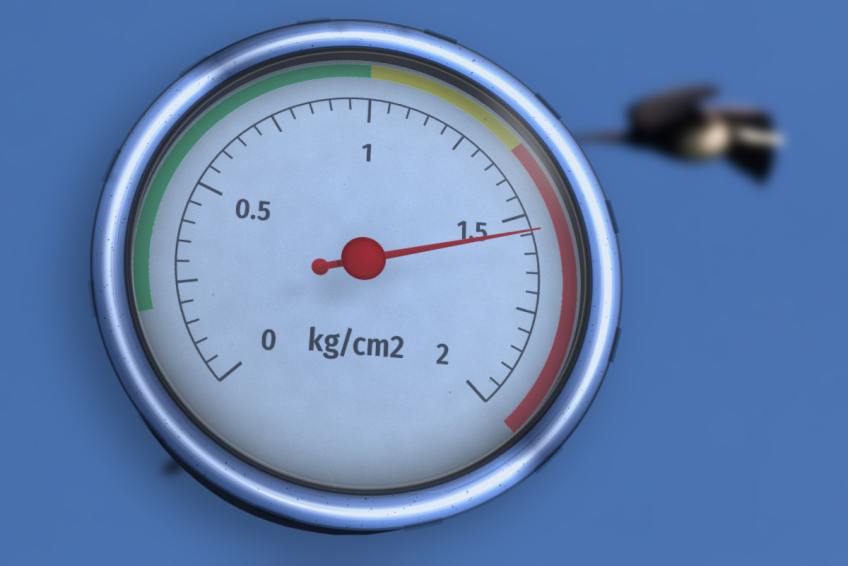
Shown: 1.55 kg/cm²
